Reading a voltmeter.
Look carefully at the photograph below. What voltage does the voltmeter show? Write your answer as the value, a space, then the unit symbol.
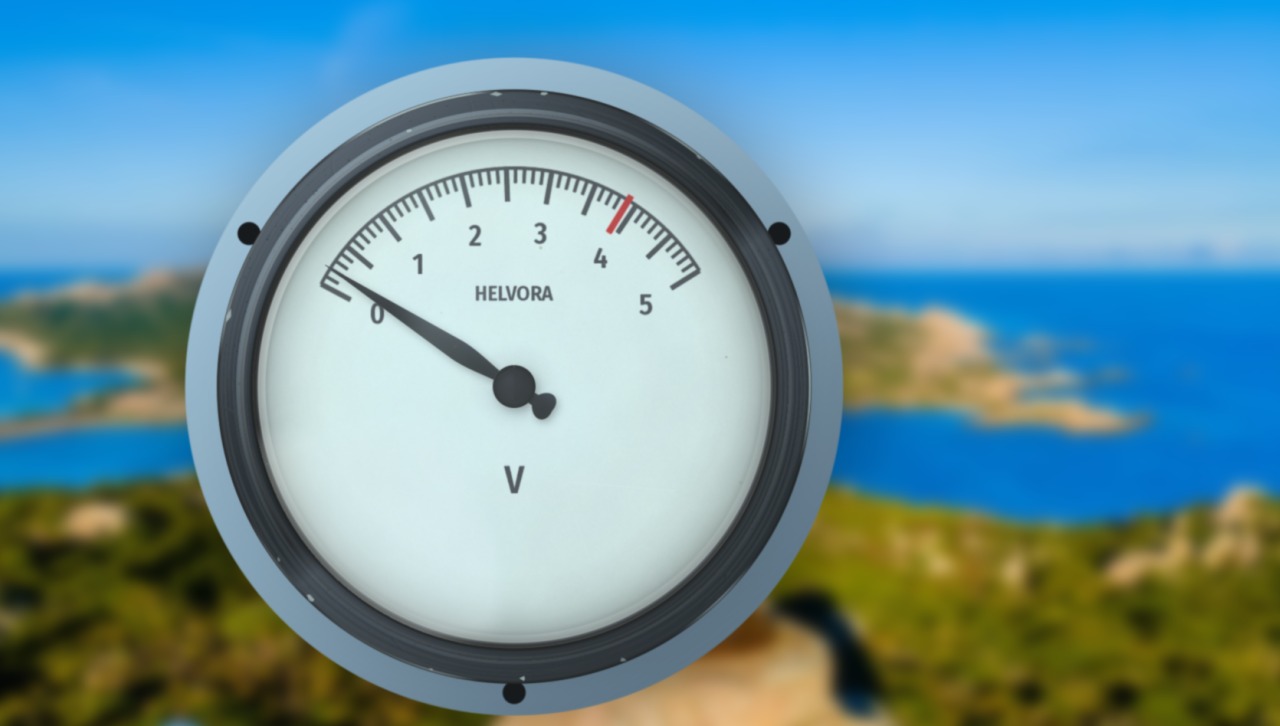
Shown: 0.2 V
